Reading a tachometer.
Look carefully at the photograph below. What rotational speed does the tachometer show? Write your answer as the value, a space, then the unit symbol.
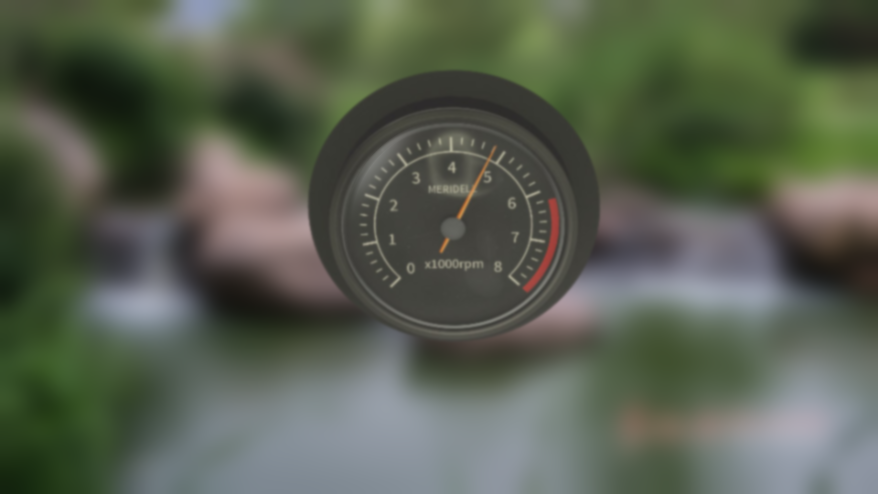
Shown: 4800 rpm
